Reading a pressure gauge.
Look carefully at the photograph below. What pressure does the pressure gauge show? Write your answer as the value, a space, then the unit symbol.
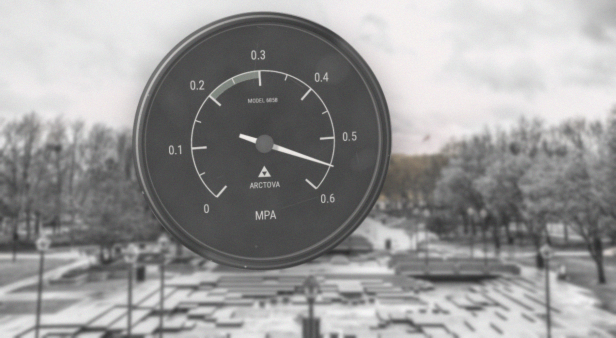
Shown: 0.55 MPa
